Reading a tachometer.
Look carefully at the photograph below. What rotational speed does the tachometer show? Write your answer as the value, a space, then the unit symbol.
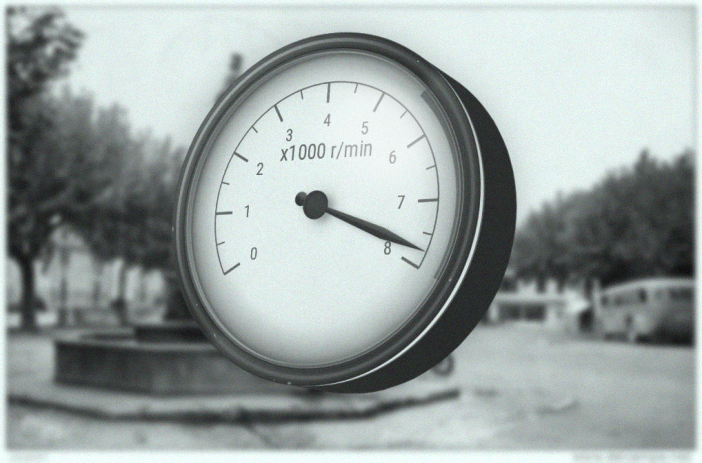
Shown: 7750 rpm
